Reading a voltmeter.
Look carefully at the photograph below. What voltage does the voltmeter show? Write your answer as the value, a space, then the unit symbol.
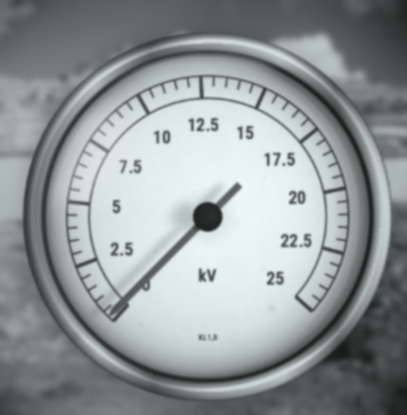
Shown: 0.25 kV
